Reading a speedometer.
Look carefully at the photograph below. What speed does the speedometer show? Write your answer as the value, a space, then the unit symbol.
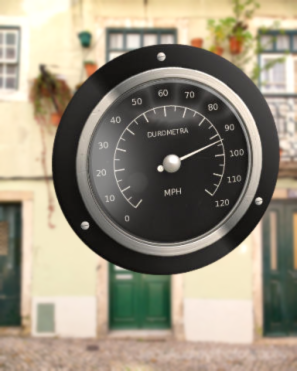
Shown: 92.5 mph
